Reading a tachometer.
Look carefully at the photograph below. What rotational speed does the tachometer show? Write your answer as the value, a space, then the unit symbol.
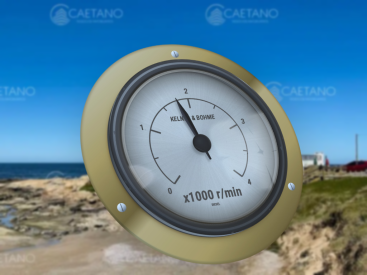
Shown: 1750 rpm
